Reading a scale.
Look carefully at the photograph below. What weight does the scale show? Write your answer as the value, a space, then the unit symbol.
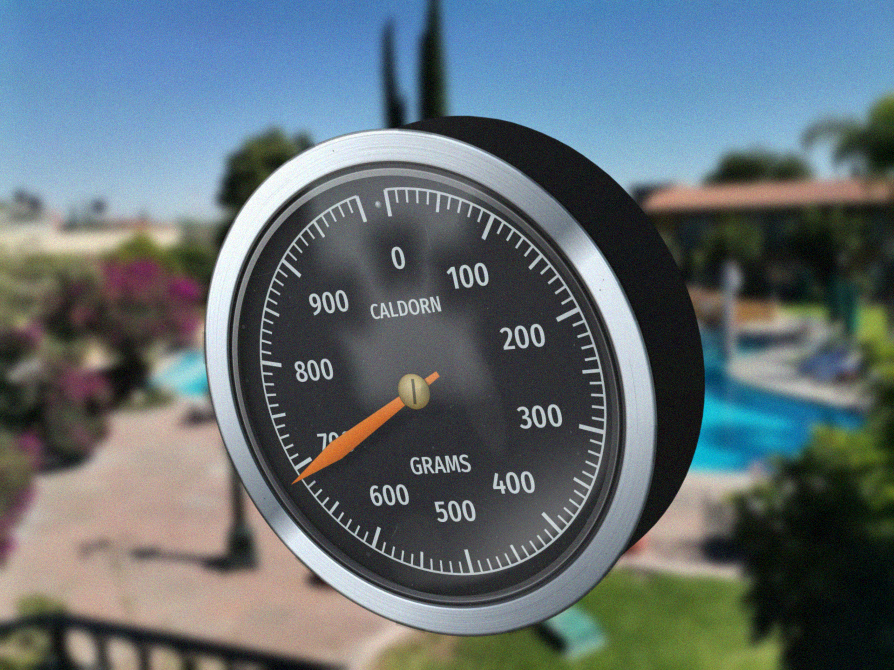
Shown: 690 g
